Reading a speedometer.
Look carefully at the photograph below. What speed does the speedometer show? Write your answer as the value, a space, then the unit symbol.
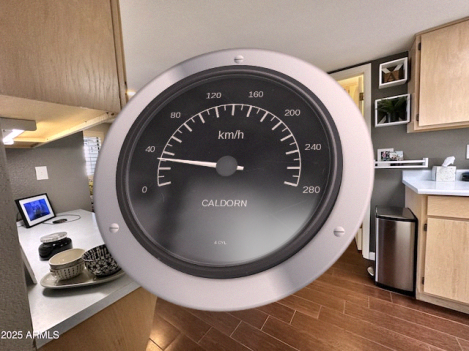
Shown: 30 km/h
